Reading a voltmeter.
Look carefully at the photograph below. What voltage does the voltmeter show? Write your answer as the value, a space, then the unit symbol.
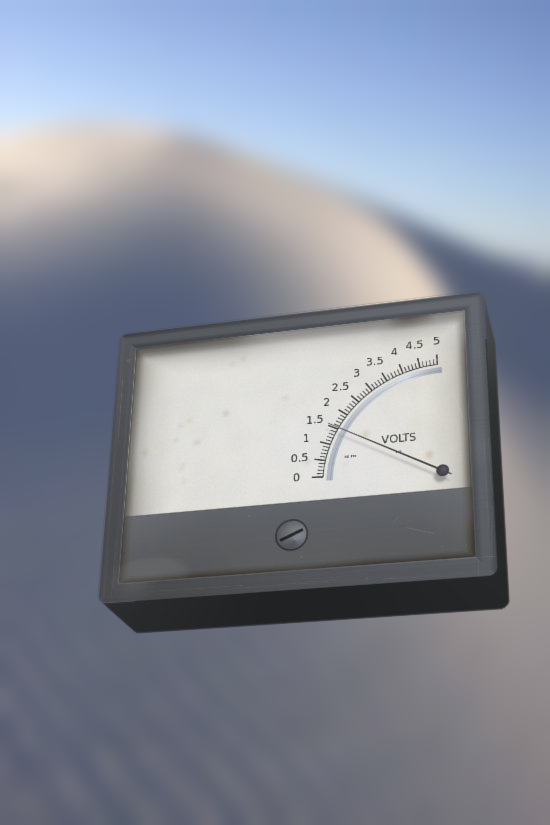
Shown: 1.5 V
